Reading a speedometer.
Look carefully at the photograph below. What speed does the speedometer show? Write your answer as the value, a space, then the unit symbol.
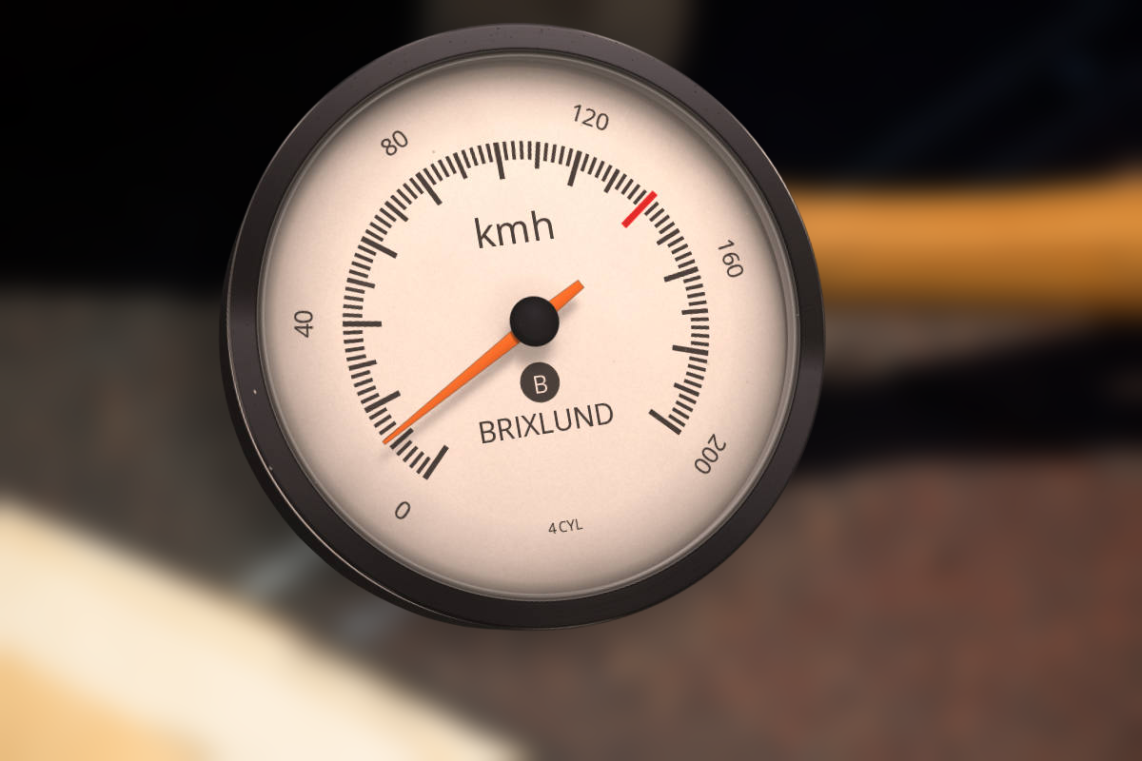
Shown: 12 km/h
